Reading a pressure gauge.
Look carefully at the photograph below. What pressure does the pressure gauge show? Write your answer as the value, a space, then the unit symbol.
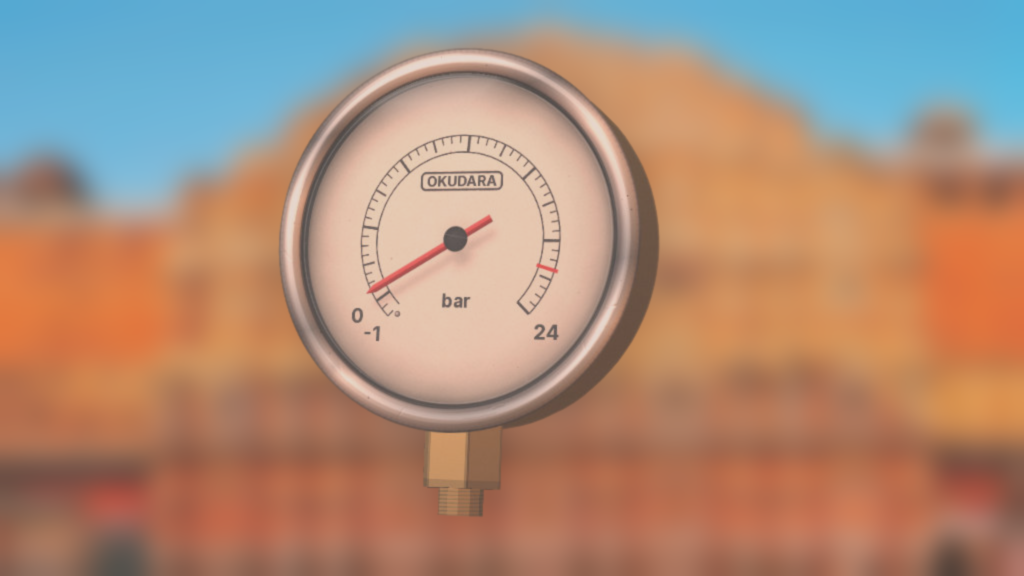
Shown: 0.5 bar
